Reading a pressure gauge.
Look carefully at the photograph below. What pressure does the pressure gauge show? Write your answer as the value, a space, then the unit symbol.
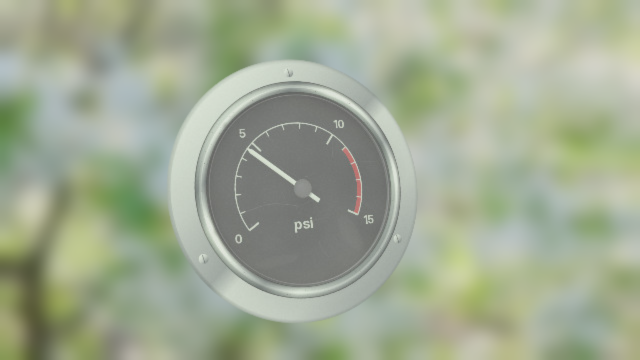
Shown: 4.5 psi
